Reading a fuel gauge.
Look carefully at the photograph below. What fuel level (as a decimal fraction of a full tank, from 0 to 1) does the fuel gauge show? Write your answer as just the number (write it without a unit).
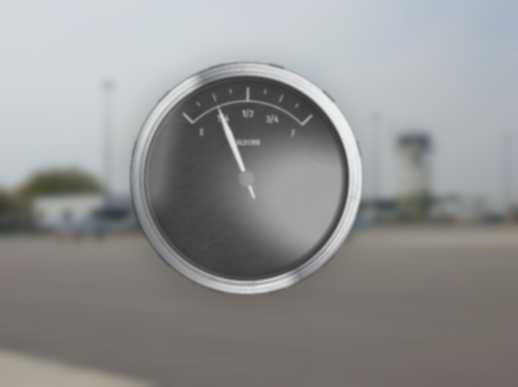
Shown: 0.25
